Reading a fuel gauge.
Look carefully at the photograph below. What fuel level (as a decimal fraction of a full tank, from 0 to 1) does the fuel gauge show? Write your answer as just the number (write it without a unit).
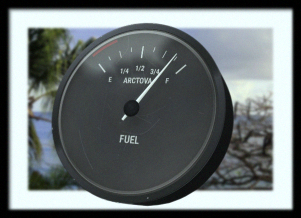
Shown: 0.875
